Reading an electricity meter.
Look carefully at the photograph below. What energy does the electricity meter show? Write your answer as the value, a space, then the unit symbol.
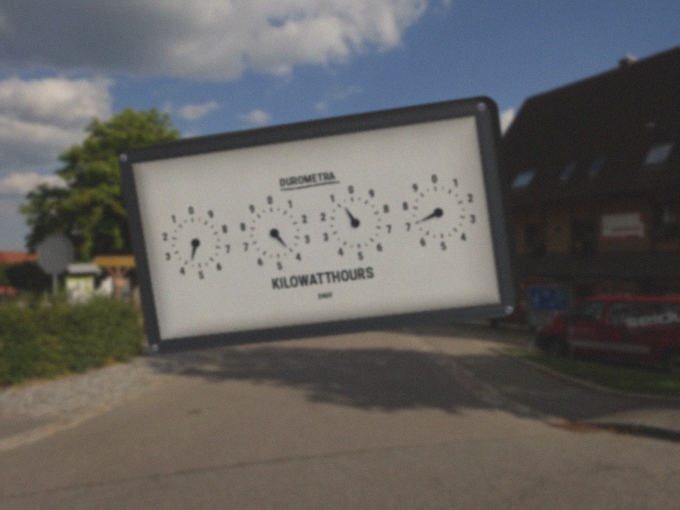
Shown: 4407 kWh
